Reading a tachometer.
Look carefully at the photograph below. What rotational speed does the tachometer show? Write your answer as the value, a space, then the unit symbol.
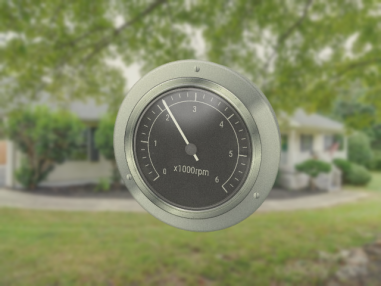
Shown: 2200 rpm
